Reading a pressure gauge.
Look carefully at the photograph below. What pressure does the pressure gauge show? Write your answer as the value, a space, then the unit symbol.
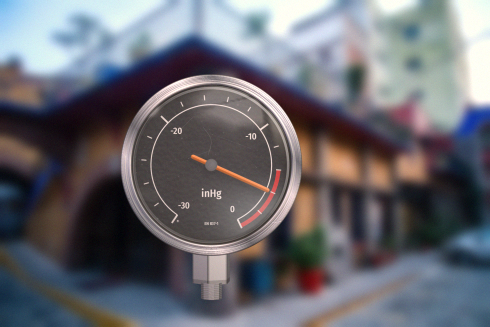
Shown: -4 inHg
